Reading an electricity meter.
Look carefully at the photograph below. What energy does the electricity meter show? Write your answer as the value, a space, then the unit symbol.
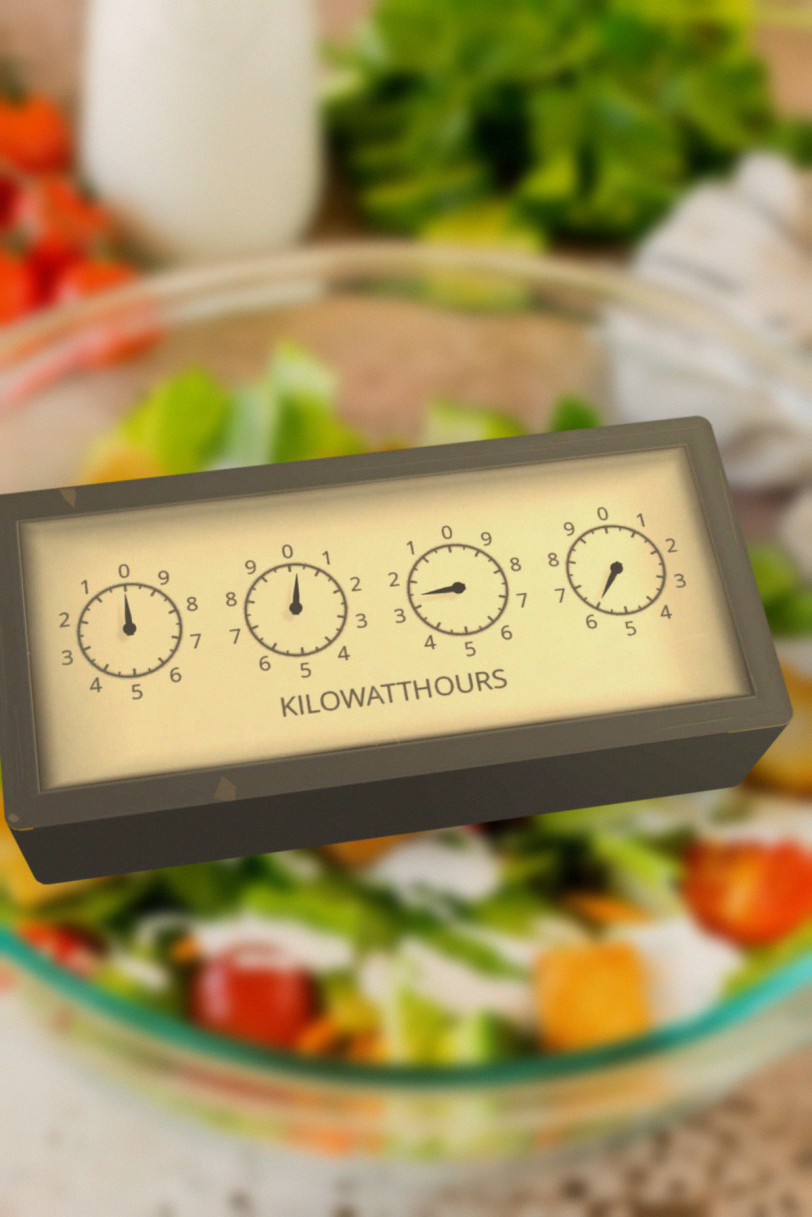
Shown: 26 kWh
